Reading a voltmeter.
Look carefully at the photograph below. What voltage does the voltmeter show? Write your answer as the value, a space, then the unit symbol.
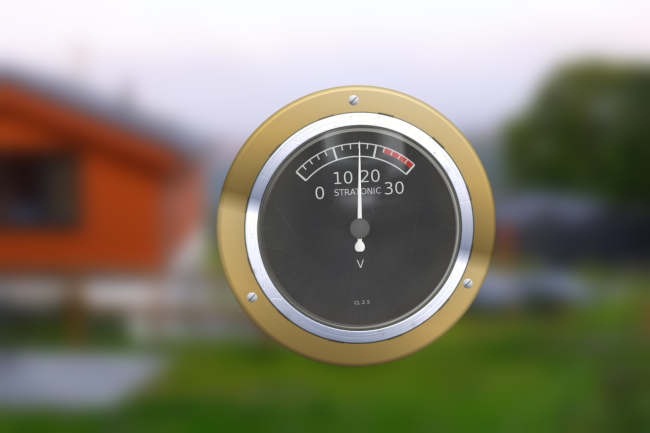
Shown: 16 V
